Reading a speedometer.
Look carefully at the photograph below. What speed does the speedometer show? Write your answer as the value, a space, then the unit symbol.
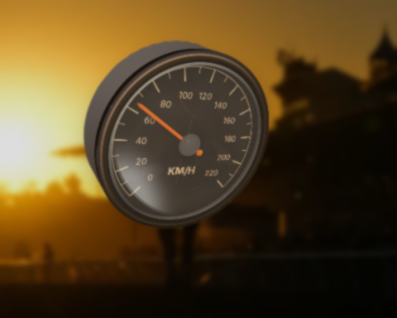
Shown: 65 km/h
